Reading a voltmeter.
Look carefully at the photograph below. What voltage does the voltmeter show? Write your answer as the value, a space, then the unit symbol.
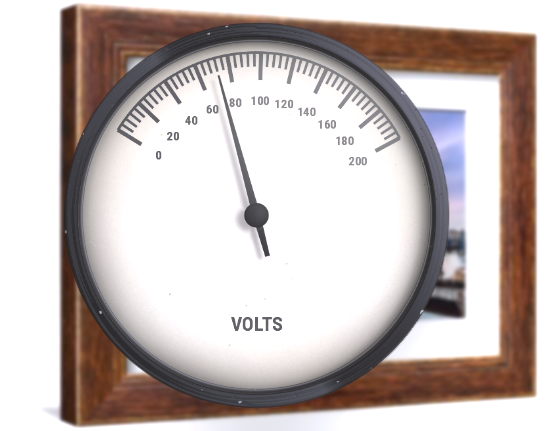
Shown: 72 V
